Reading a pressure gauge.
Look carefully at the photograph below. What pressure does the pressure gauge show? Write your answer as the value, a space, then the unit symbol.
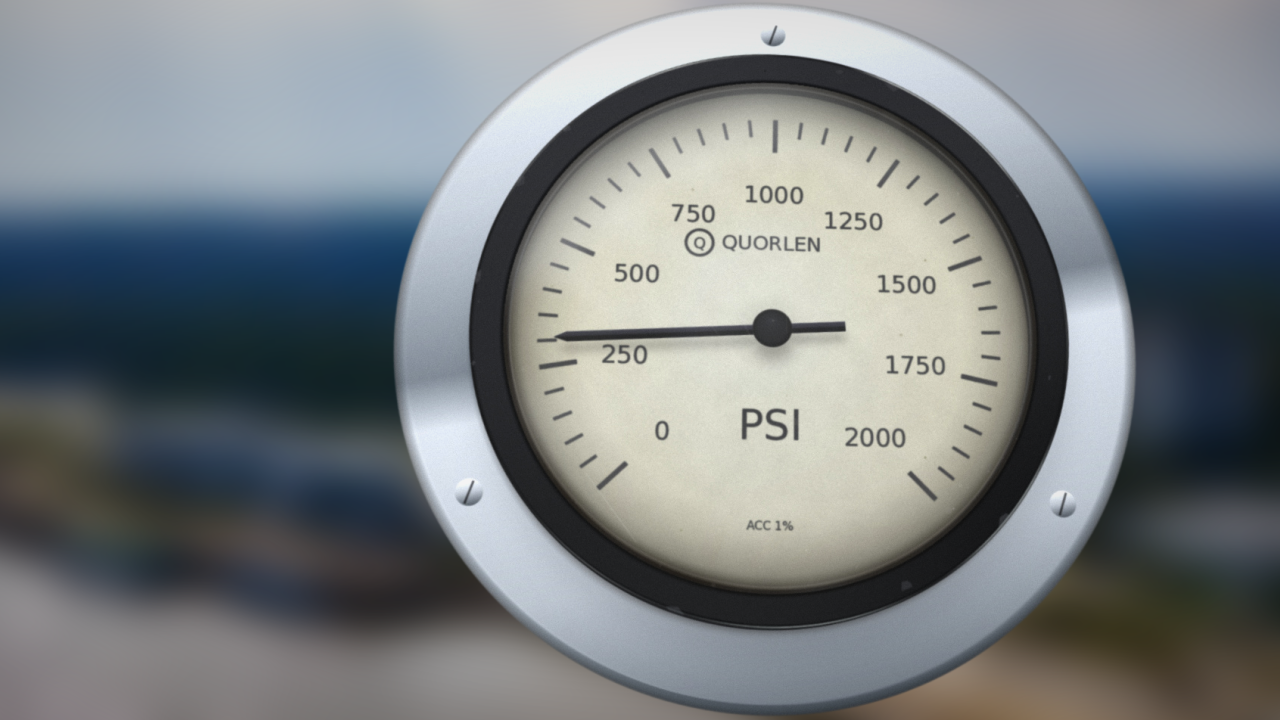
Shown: 300 psi
